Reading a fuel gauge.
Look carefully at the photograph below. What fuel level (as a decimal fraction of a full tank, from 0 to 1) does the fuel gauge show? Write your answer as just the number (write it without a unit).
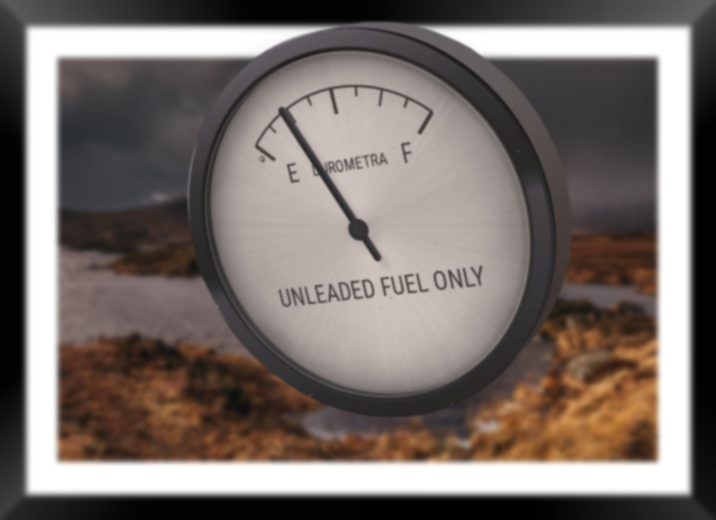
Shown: 0.25
